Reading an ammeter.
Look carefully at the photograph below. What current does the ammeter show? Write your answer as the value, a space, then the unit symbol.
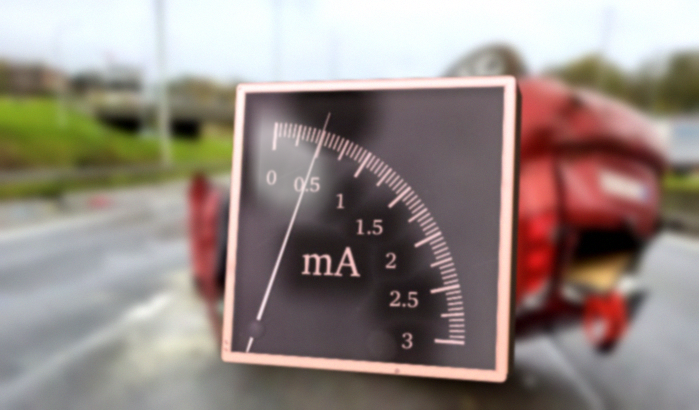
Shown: 0.5 mA
